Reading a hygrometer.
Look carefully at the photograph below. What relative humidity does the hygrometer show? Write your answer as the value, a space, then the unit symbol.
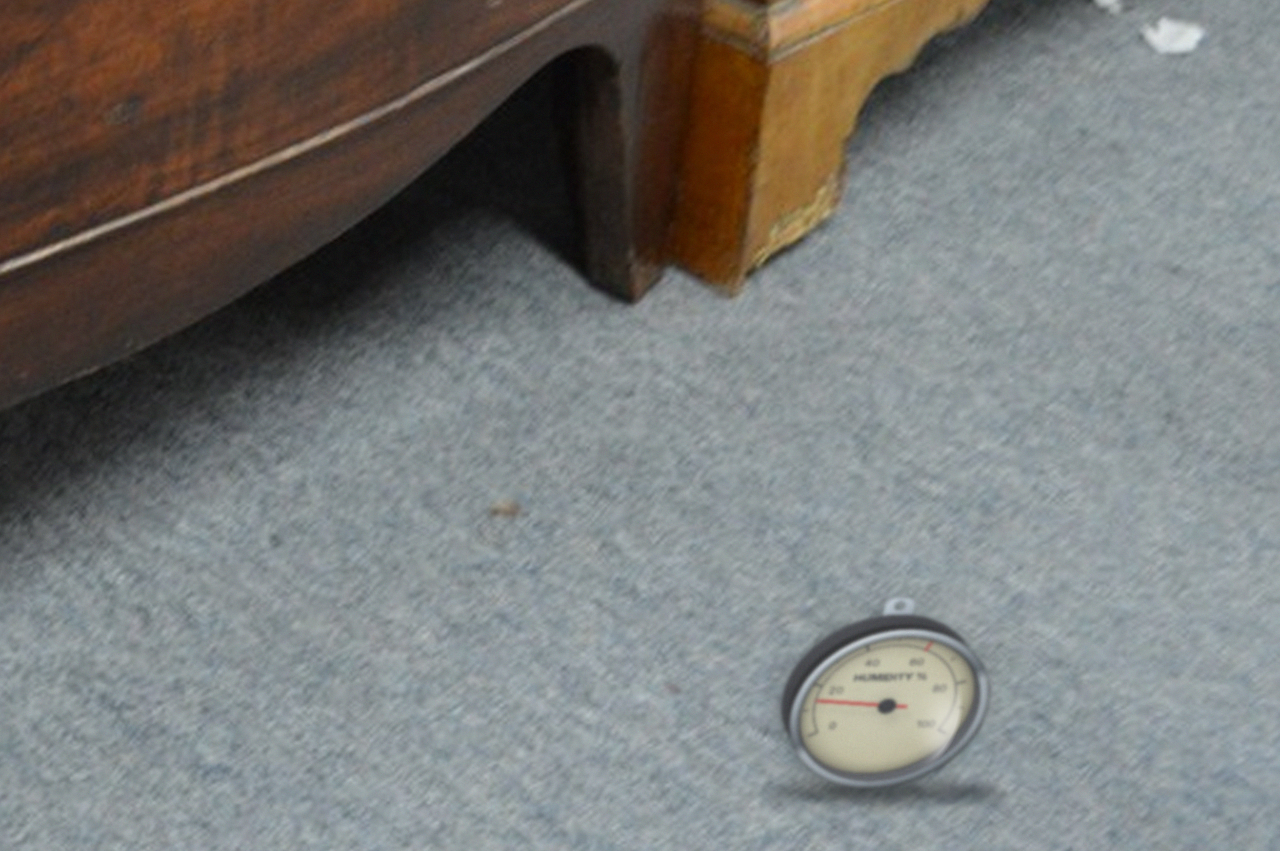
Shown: 15 %
